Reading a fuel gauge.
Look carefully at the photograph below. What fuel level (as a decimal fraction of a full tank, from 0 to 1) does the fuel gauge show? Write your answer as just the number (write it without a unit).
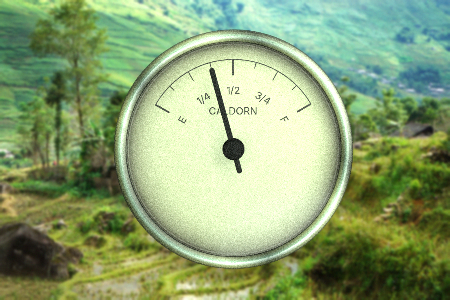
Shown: 0.375
